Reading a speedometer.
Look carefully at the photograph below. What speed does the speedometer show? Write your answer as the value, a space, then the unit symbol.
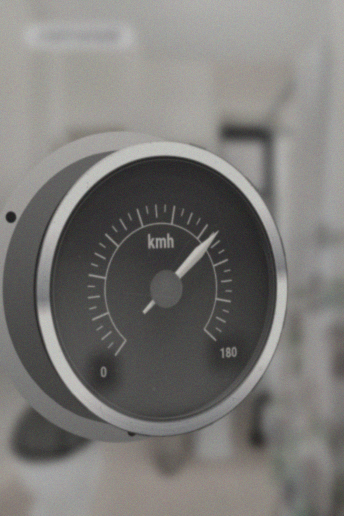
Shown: 125 km/h
